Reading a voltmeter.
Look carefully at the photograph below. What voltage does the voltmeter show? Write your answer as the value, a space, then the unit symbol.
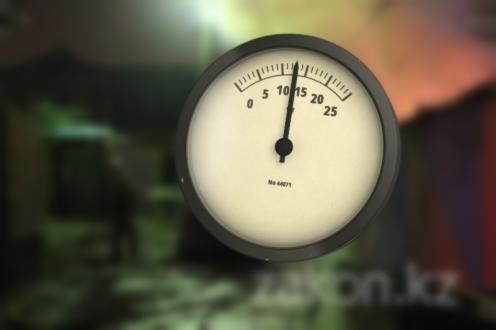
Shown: 13 V
